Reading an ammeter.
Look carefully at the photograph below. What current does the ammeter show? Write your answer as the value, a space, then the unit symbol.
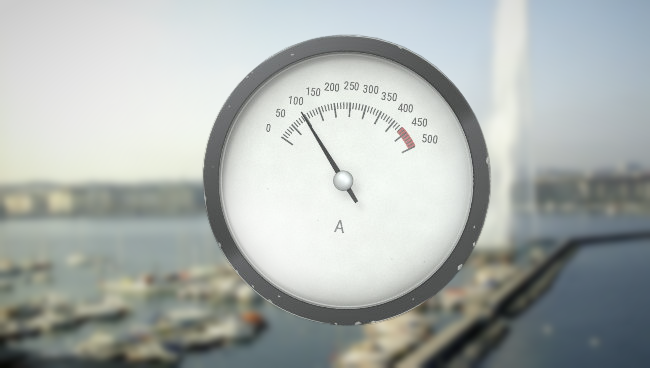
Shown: 100 A
